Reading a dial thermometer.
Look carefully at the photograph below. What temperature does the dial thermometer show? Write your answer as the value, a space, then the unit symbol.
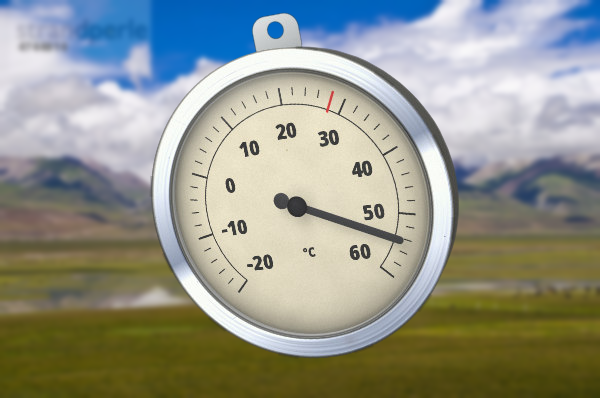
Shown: 54 °C
